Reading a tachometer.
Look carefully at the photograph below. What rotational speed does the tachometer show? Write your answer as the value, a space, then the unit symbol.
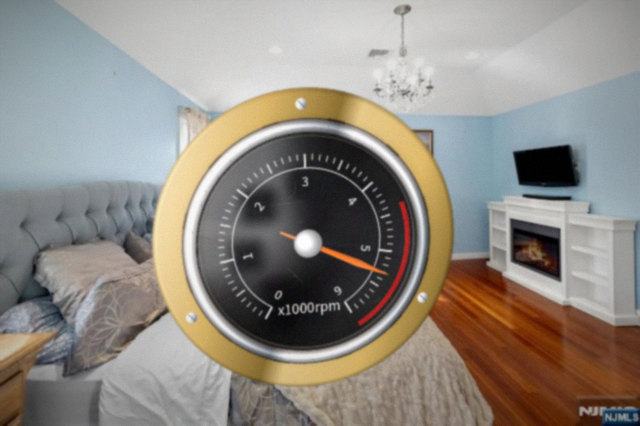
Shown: 5300 rpm
